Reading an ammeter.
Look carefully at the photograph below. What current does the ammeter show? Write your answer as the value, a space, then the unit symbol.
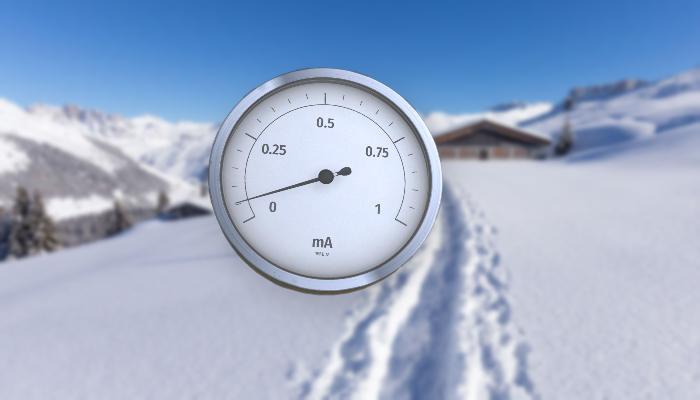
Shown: 0.05 mA
